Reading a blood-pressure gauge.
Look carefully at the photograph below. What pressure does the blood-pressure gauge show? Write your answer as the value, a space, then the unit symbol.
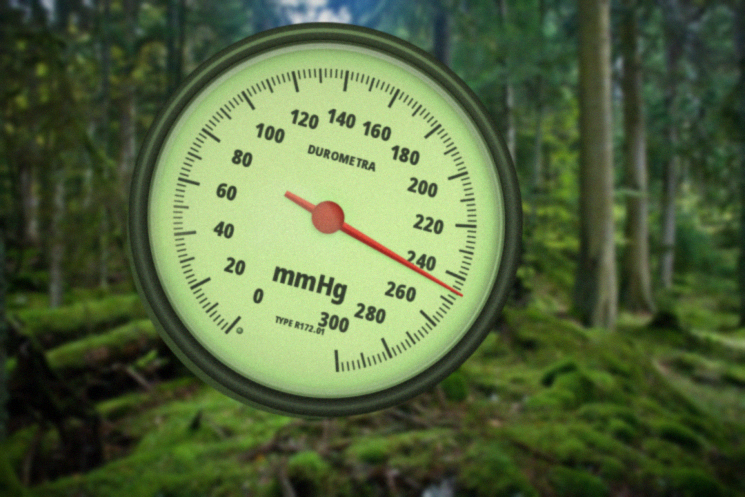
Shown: 246 mmHg
